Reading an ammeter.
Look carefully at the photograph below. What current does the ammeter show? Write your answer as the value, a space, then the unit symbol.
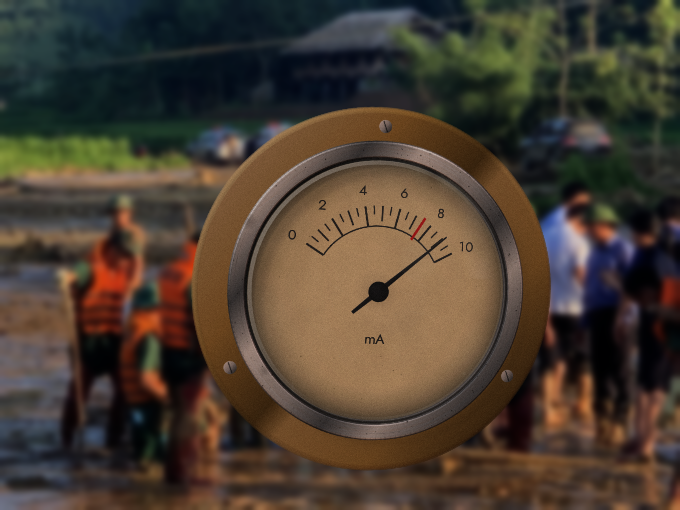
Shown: 9 mA
